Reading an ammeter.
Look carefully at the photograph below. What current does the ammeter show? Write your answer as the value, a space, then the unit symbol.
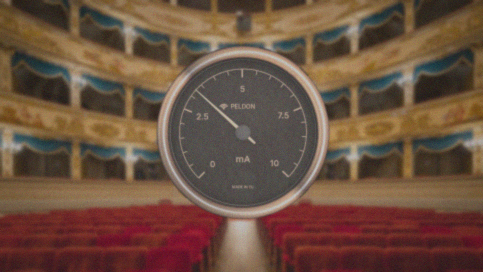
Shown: 3.25 mA
